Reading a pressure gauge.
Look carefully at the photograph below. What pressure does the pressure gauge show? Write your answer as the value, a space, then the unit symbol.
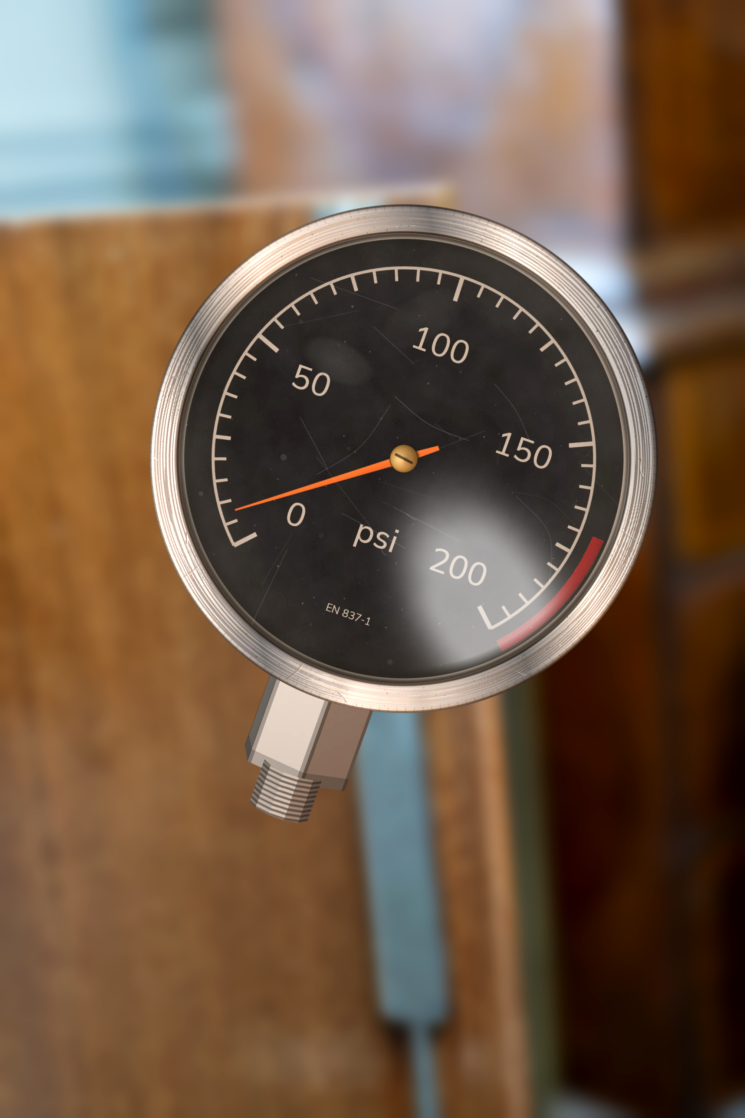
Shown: 7.5 psi
